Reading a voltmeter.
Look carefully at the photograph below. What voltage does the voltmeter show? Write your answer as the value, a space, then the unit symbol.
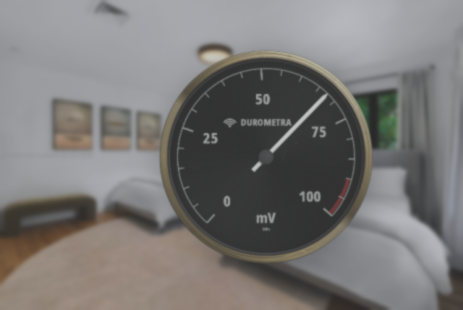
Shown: 67.5 mV
